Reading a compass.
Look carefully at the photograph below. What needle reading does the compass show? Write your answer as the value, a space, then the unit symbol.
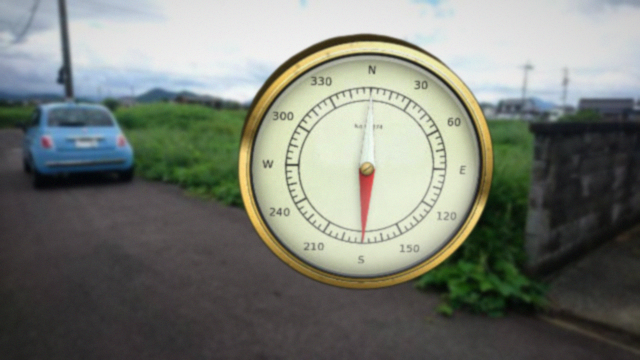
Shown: 180 °
